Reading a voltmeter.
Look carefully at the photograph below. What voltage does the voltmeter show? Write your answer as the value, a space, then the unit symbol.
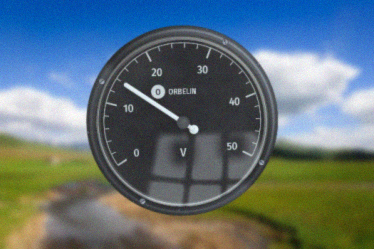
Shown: 14 V
